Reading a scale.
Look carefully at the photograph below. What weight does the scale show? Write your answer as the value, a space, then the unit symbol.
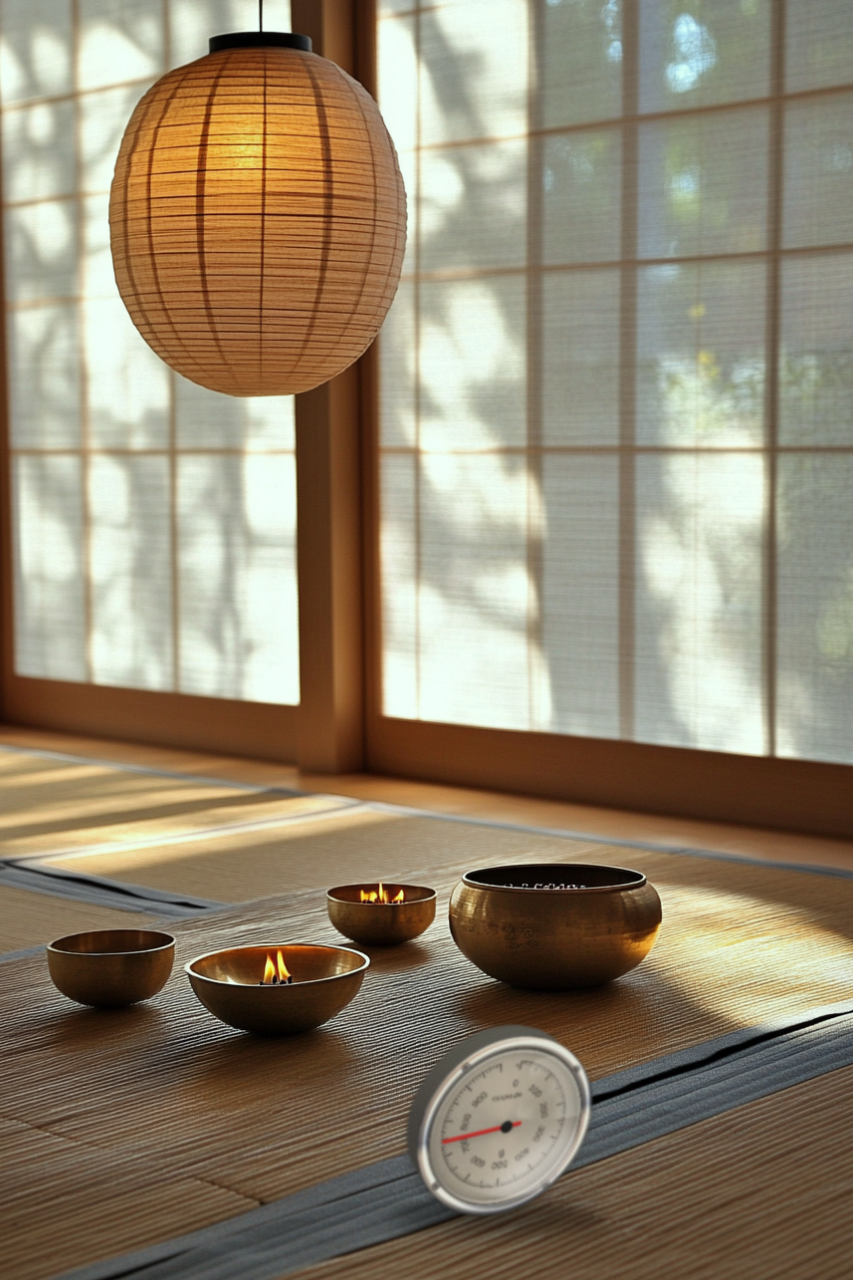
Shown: 750 g
